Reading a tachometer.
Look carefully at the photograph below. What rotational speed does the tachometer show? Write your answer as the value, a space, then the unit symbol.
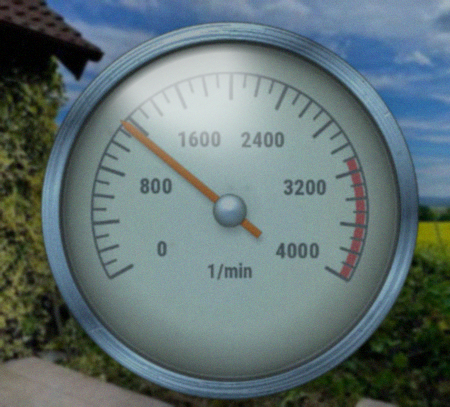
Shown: 1150 rpm
